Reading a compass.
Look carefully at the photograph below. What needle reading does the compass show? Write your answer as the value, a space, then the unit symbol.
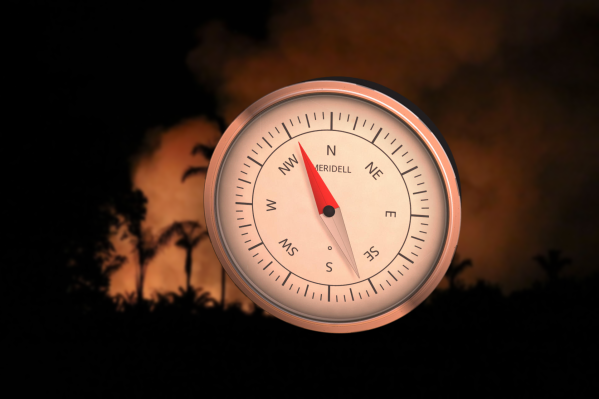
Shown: 335 °
